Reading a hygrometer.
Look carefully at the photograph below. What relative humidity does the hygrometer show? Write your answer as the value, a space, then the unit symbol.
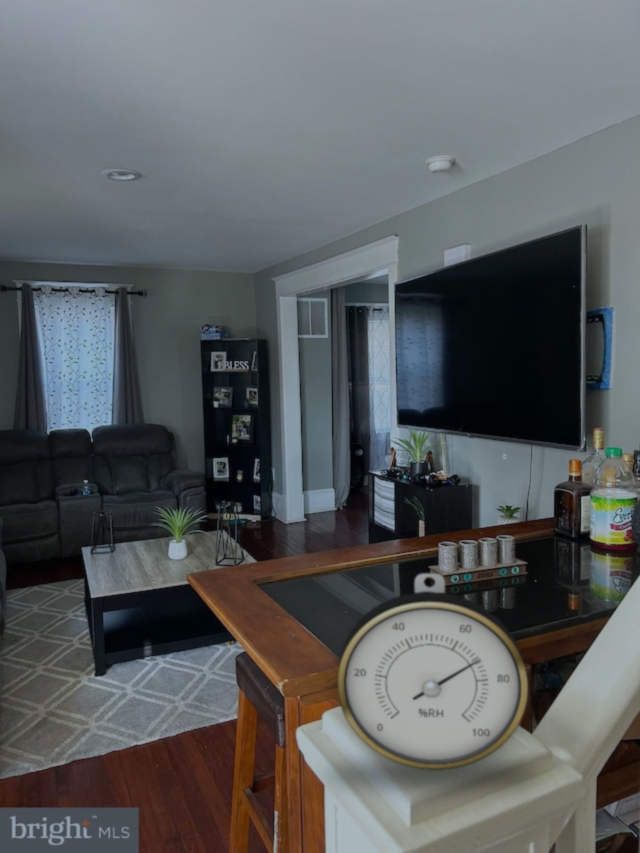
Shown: 70 %
